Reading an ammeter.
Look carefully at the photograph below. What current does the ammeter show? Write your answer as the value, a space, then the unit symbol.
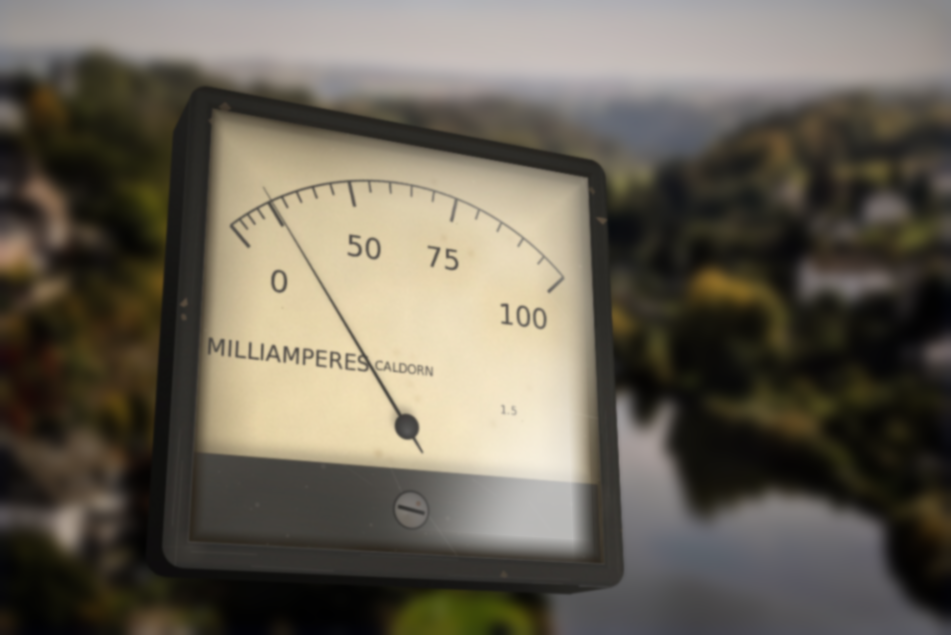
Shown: 25 mA
